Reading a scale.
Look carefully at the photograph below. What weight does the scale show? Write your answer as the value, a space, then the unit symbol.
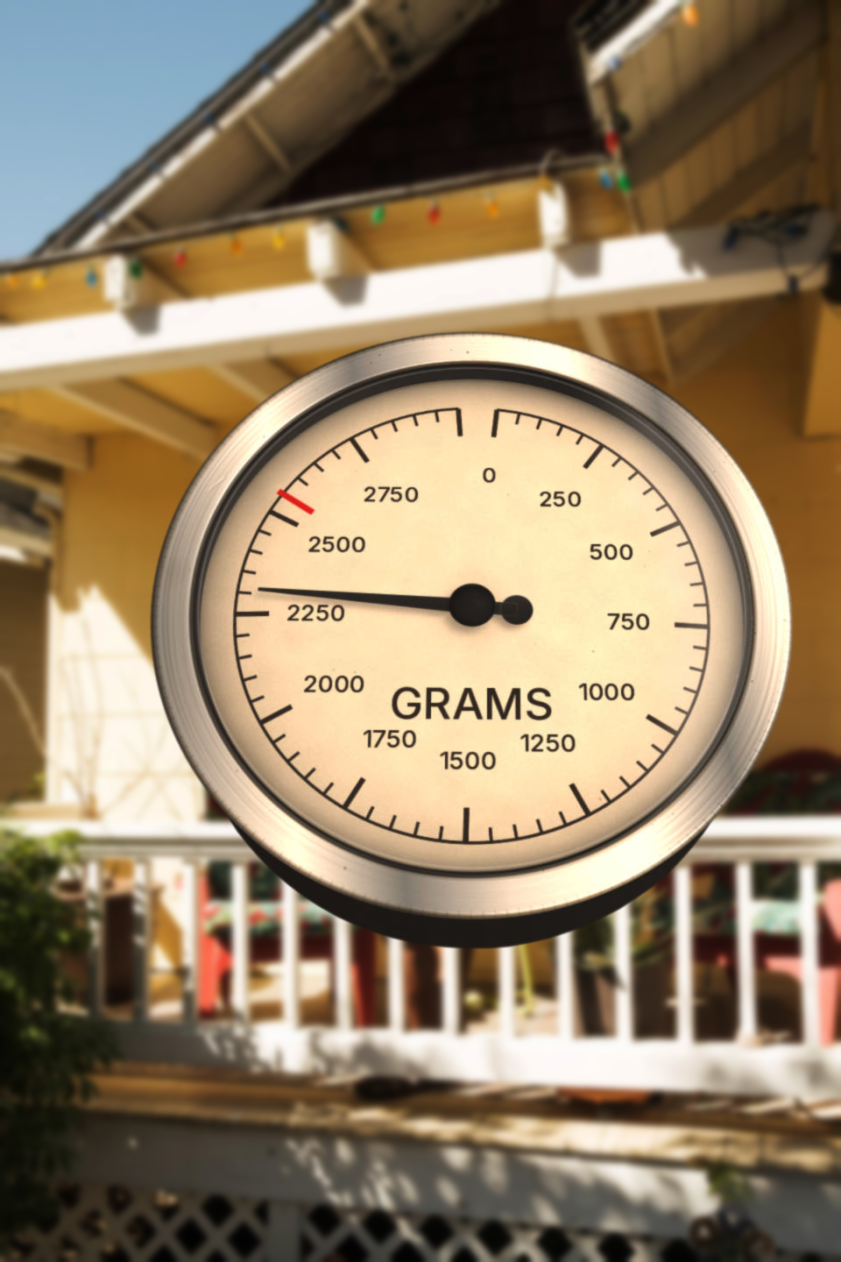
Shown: 2300 g
